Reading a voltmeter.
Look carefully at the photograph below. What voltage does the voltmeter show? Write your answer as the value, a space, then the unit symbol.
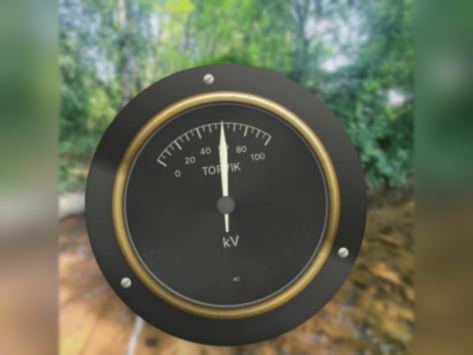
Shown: 60 kV
